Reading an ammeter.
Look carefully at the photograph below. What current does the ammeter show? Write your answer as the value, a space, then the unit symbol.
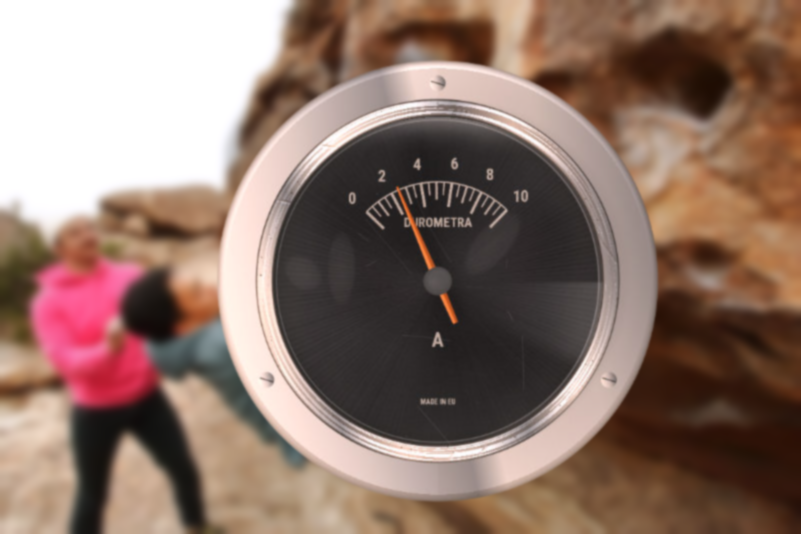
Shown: 2.5 A
